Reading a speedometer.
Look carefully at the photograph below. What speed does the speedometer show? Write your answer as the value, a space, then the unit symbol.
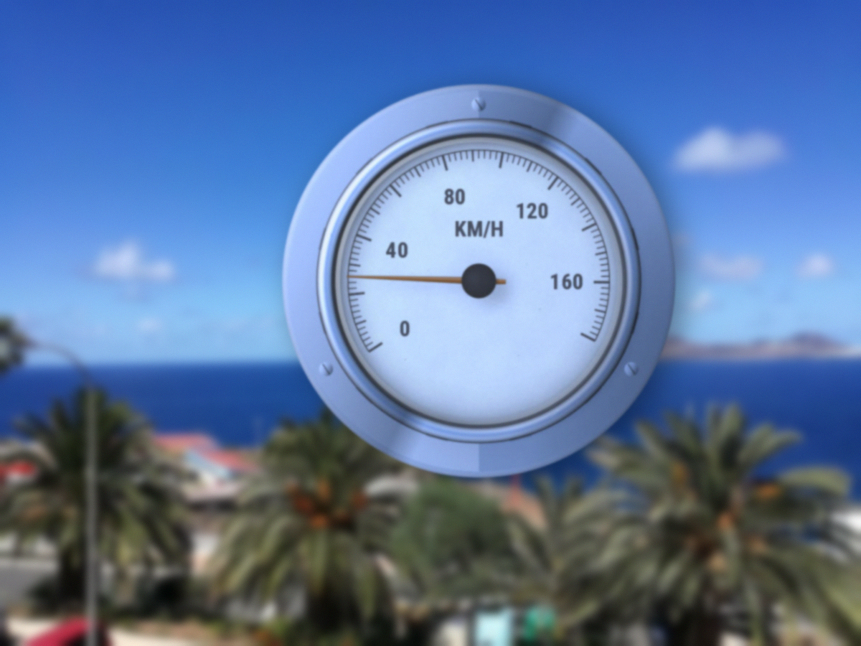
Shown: 26 km/h
